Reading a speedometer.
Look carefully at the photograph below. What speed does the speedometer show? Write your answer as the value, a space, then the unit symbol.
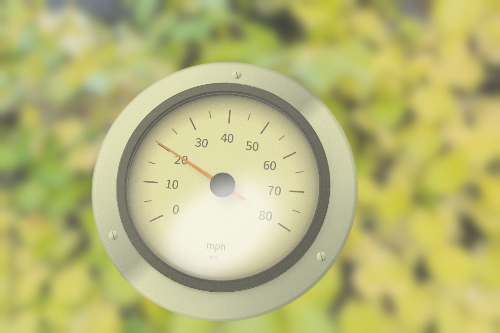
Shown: 20 mph
